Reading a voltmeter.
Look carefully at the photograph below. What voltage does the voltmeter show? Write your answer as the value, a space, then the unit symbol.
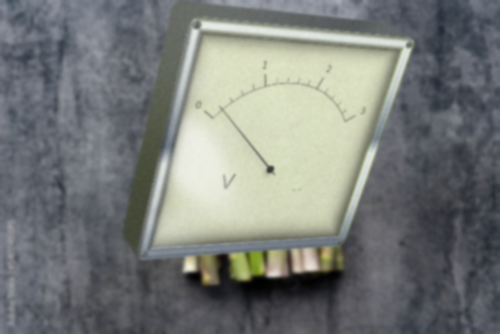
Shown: 0.2 V
